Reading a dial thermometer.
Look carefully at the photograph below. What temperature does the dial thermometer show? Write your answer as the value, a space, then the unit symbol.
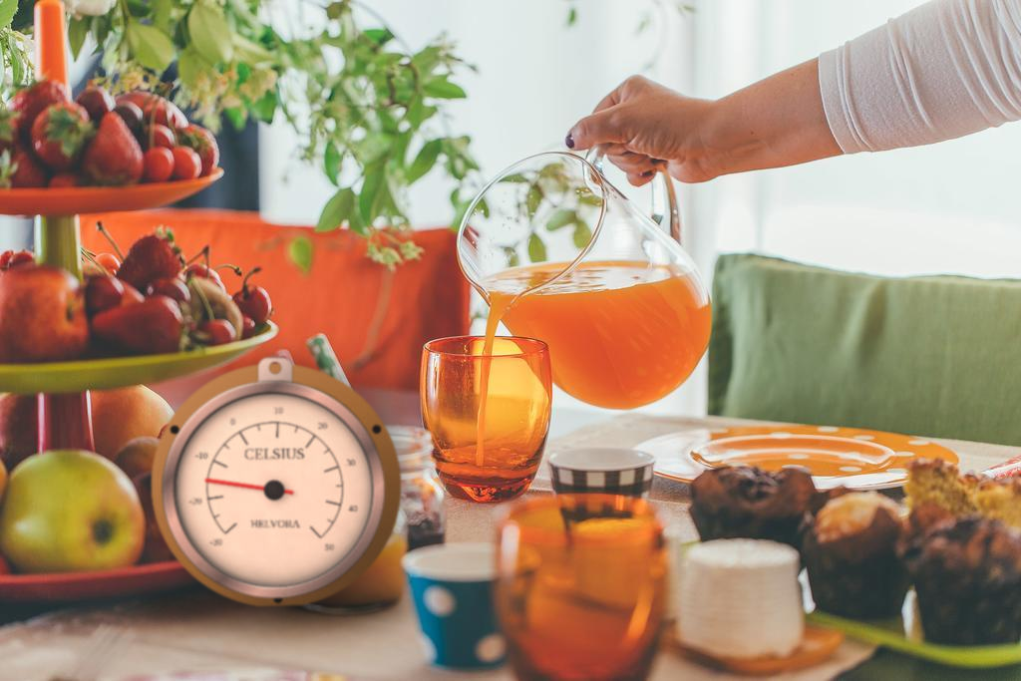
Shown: -15 °C
